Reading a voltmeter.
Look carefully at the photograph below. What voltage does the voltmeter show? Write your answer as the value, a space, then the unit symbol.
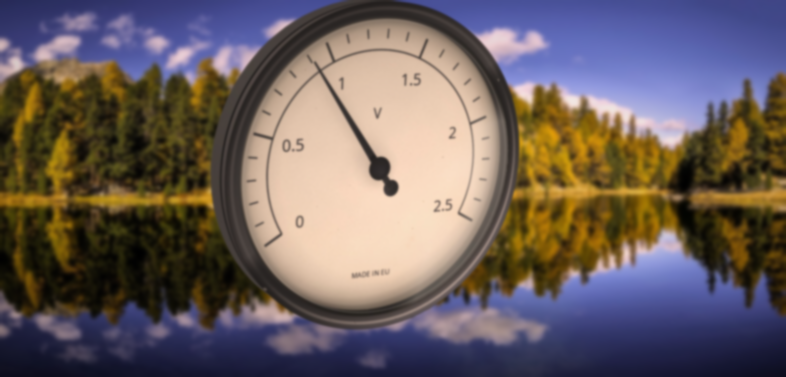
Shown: 0.9 V
